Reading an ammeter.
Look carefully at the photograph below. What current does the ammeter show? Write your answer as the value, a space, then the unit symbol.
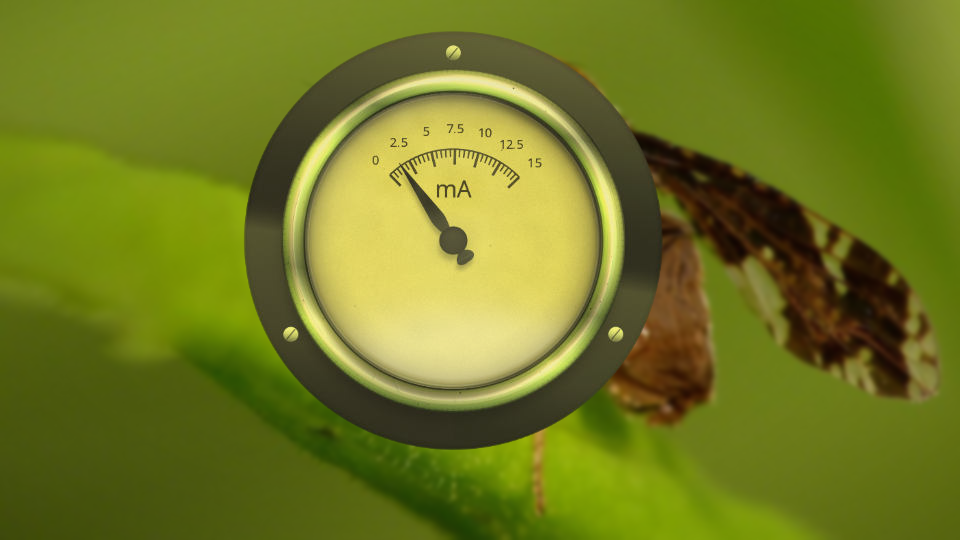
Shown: 1.5 mA
